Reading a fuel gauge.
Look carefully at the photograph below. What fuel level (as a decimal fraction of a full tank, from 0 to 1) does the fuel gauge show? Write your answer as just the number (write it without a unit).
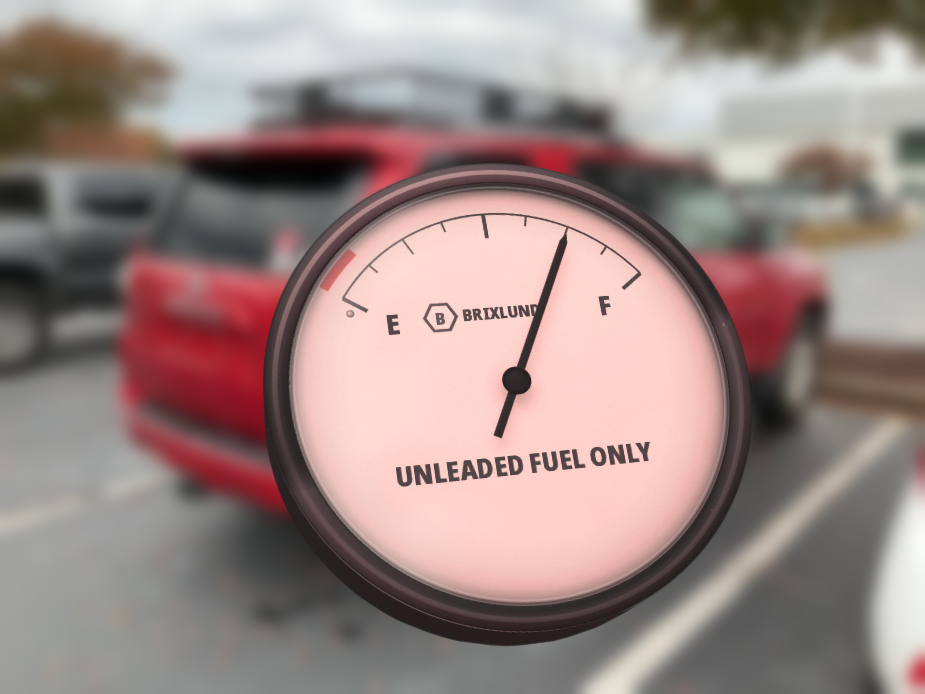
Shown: 0.75
